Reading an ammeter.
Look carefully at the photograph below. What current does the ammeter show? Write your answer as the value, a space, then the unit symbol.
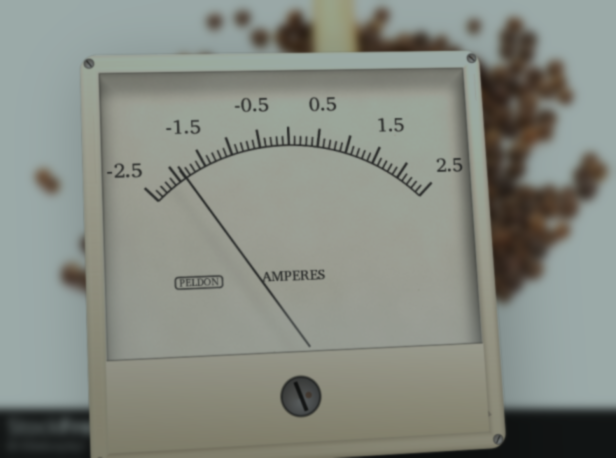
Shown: -1.9 A
